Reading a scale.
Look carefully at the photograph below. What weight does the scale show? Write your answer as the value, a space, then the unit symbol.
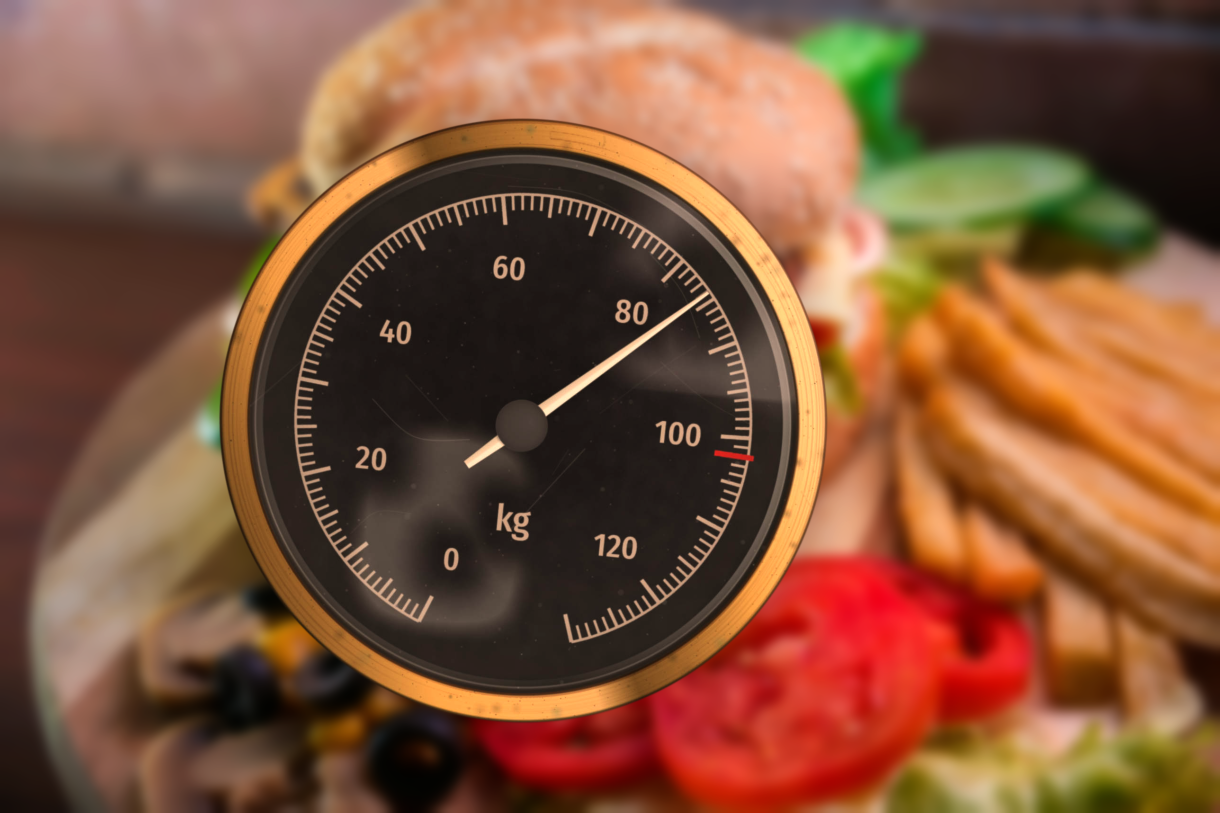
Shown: 84 kg
